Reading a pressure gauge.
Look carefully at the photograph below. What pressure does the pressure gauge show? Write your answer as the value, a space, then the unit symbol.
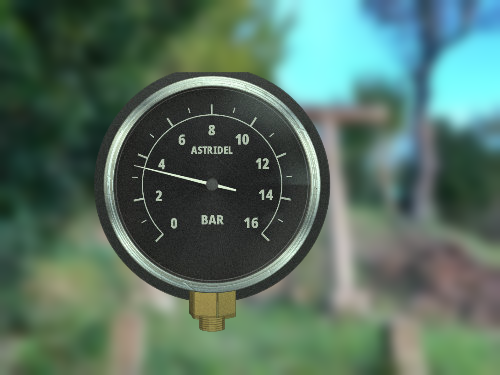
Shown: 3.5 bar
